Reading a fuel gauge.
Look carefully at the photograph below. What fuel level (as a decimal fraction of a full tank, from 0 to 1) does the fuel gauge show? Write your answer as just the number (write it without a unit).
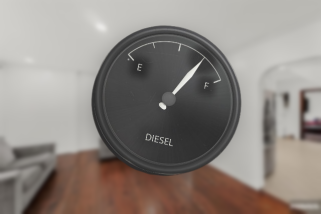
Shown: 0.75
